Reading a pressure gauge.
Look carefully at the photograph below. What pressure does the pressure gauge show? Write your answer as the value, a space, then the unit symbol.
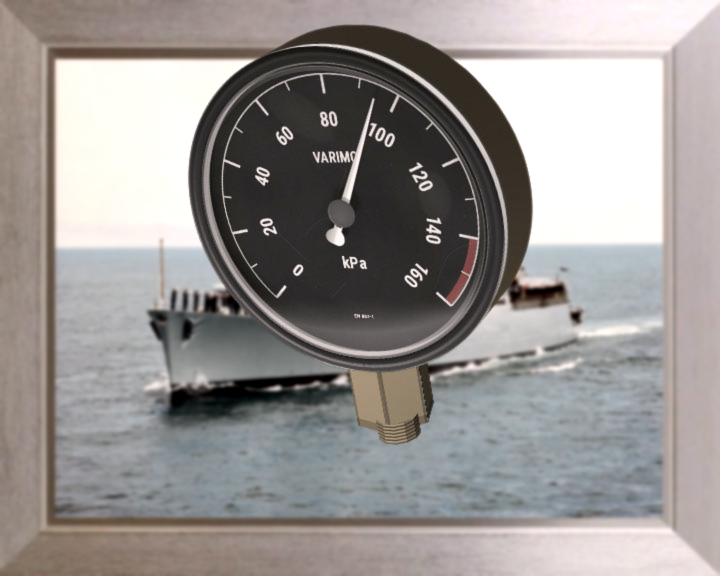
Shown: 95 kPa
